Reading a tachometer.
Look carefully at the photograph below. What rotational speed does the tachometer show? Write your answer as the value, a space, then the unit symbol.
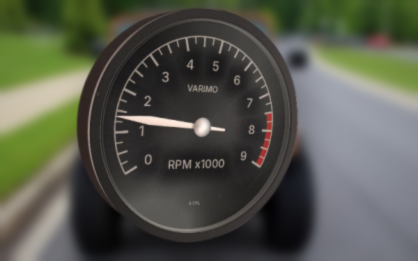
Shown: 1375 rpm
